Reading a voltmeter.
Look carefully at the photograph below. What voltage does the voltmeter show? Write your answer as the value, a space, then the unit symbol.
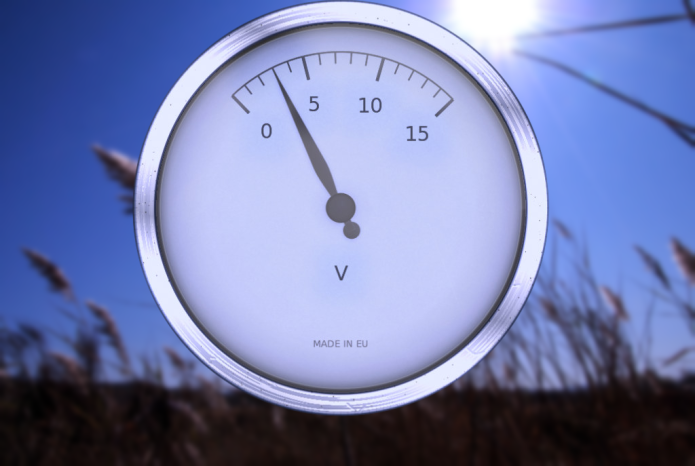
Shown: 3 V
